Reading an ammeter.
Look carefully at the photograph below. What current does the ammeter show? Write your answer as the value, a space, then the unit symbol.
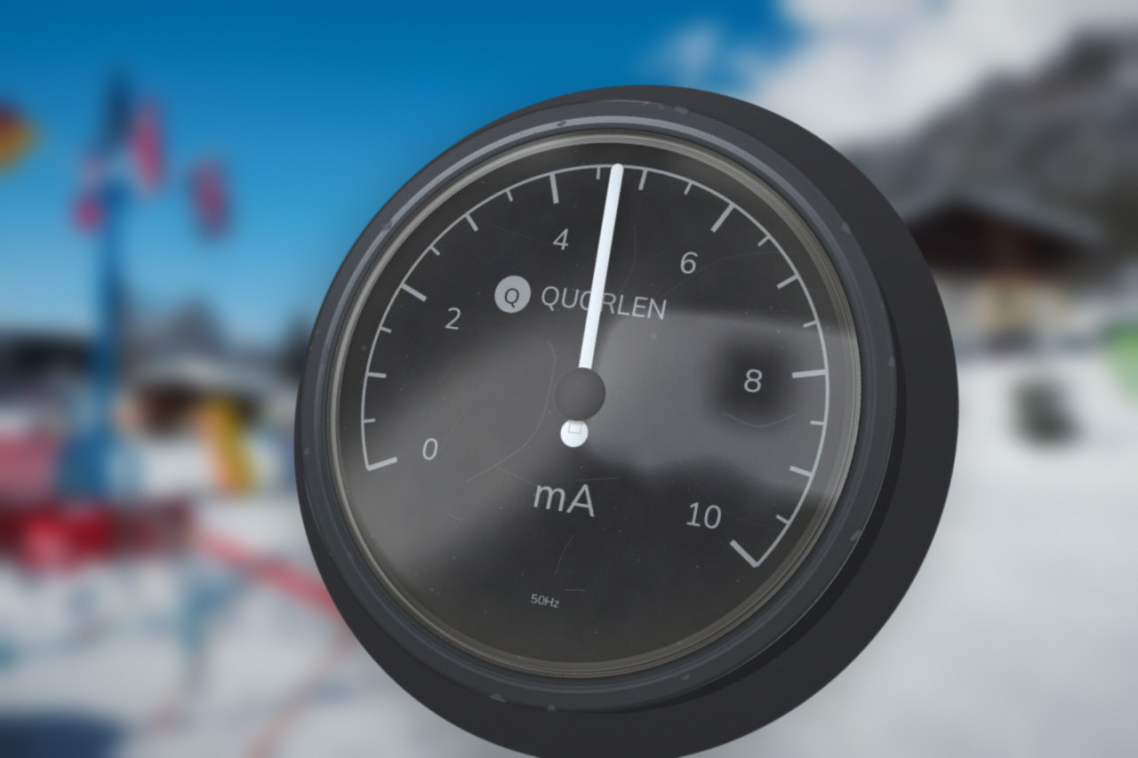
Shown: 4.75 mA
